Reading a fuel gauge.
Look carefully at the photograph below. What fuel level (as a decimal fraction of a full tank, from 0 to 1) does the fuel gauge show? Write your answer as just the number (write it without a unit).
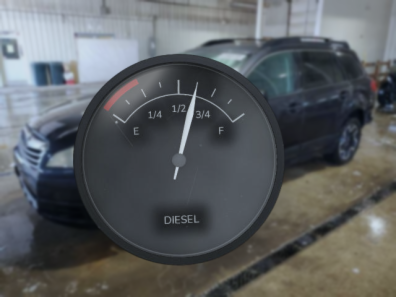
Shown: 0.625
